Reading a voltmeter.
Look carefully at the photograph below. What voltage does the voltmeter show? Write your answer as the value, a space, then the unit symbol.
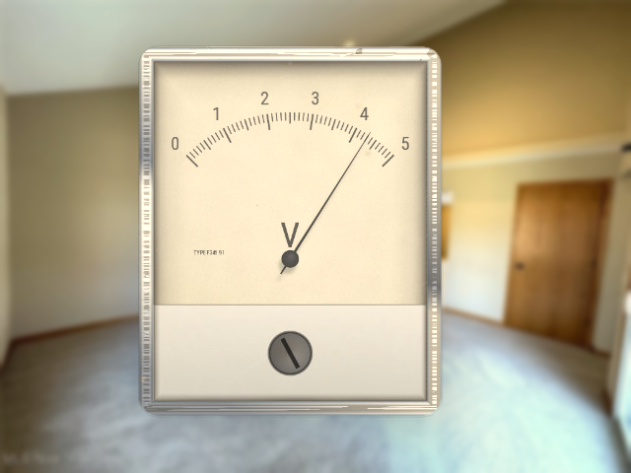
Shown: 4.3 V
